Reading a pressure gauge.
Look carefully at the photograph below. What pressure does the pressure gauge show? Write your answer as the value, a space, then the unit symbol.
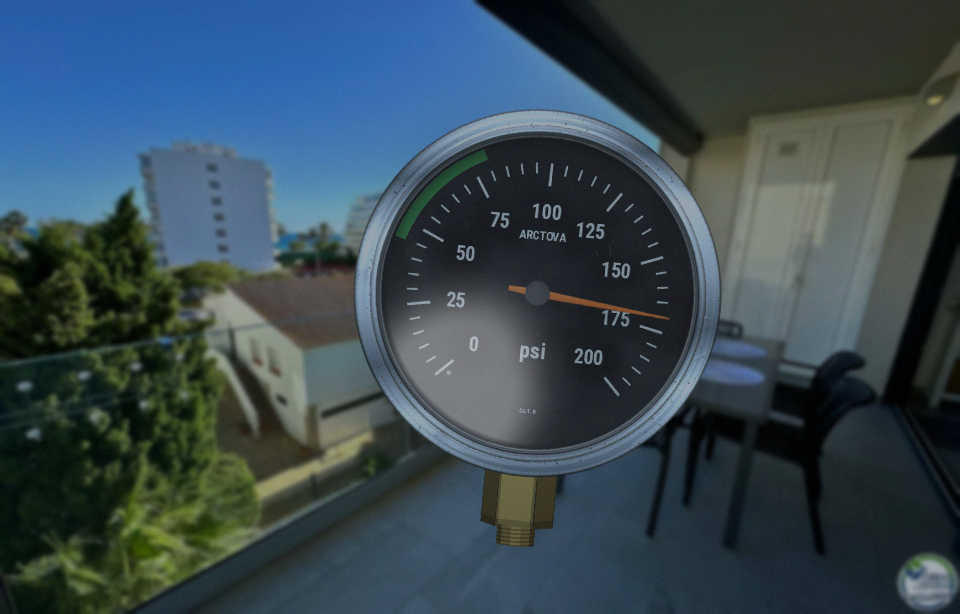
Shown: 170 psi
